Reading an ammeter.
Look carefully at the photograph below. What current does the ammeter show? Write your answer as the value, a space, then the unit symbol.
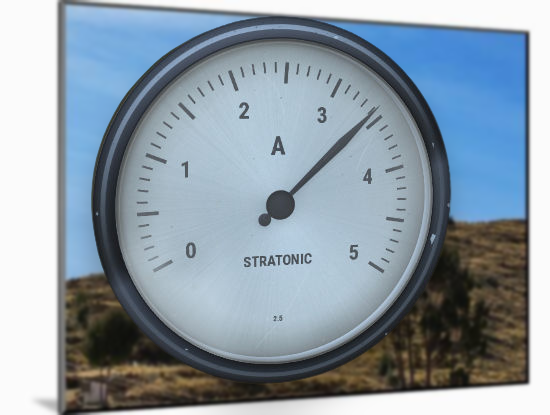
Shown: 3.4 A
